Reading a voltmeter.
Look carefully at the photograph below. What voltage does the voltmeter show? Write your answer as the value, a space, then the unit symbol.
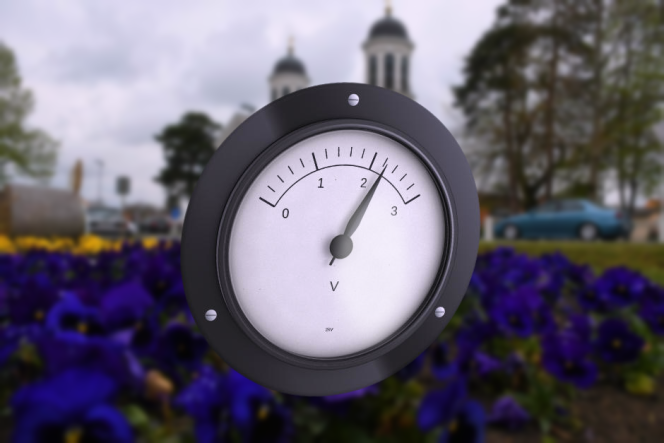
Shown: 2.2 V
